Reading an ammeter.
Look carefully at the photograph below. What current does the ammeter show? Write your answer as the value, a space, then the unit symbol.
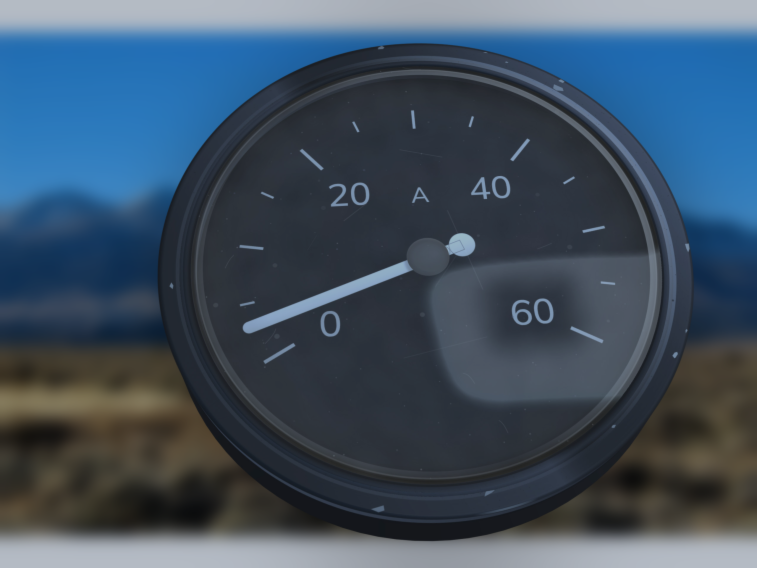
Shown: 2.5 A
